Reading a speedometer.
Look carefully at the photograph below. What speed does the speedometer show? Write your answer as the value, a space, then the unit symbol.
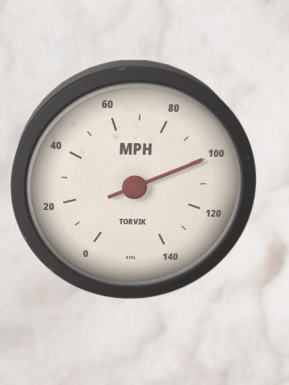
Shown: 100 mph
